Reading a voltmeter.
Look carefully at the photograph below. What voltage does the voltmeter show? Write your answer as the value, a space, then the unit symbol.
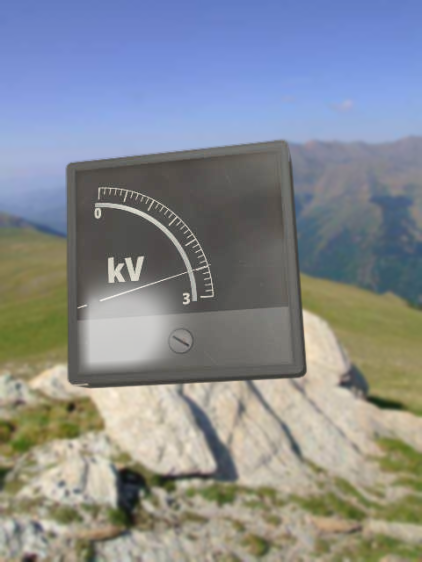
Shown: 2.5 kV
